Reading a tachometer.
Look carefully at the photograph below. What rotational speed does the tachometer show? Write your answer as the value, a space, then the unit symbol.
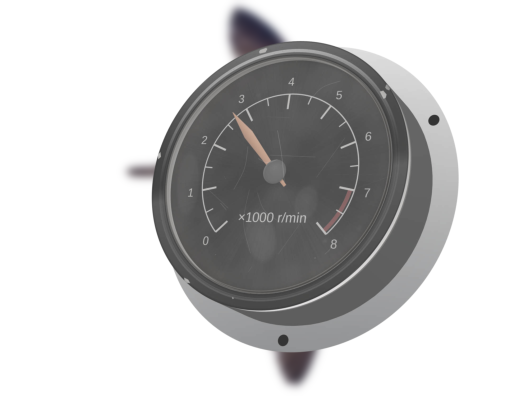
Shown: 2750 rpm
